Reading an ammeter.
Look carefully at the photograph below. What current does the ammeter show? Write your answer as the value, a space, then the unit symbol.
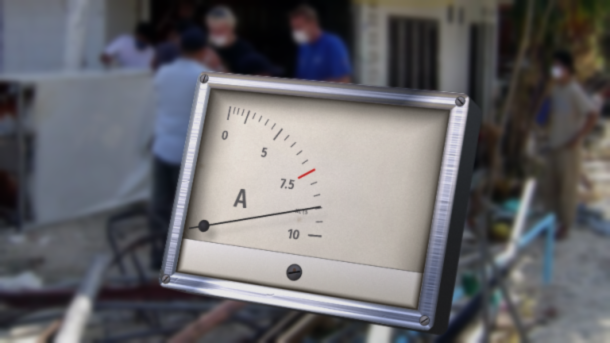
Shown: 9 A
